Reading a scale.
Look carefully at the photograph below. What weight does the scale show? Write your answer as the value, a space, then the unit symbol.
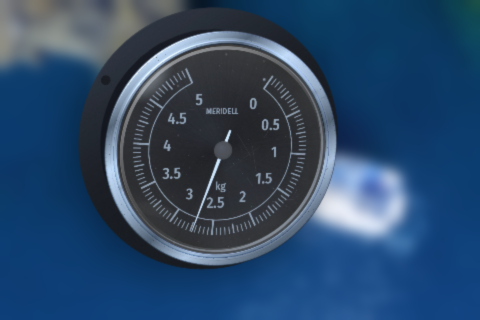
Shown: 2.75 kg
